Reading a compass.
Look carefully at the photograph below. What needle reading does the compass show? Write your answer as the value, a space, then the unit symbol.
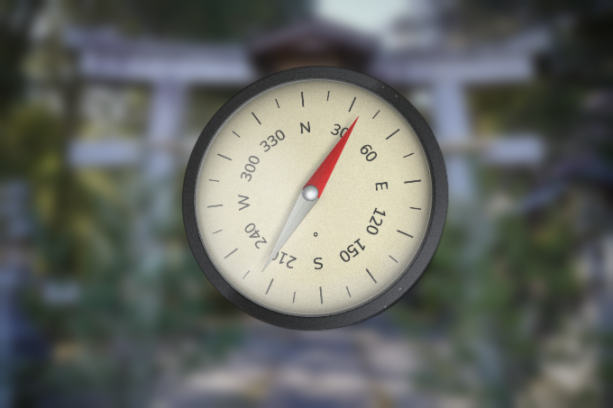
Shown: 37.5 °
